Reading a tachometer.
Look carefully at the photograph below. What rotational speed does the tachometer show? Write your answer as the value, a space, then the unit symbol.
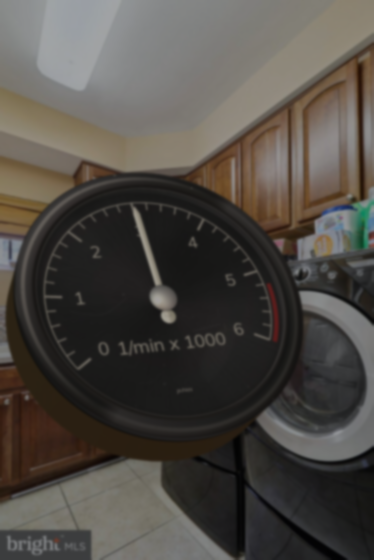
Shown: 3000 rpm
